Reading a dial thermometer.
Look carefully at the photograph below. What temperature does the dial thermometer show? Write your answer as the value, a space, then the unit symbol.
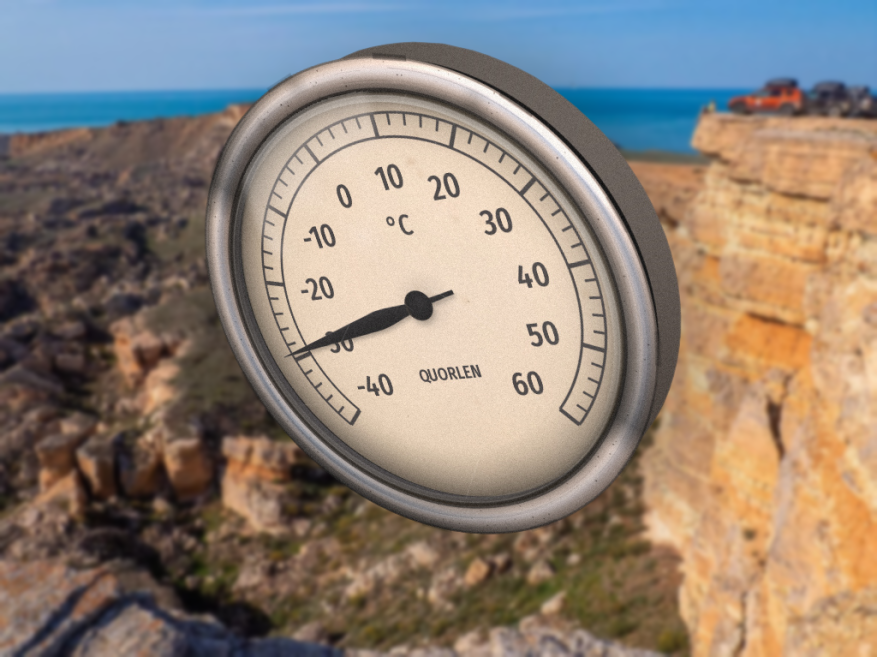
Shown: -29 °C
